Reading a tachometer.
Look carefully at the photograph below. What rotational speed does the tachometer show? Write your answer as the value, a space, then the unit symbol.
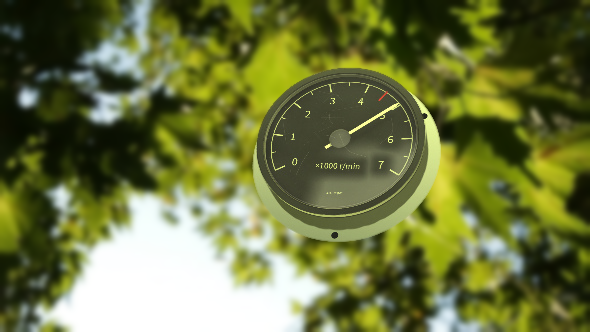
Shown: 5000 rpm
